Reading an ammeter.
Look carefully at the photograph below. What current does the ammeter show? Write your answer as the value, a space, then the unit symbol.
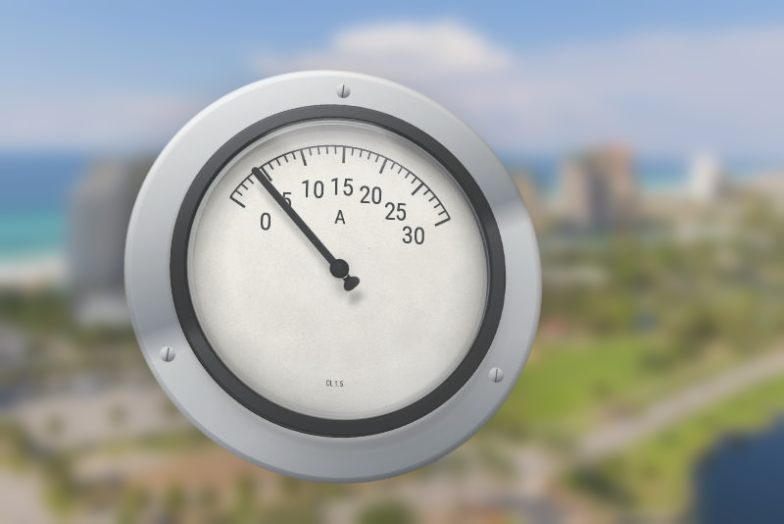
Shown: 4 A
